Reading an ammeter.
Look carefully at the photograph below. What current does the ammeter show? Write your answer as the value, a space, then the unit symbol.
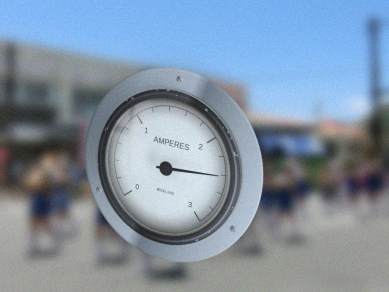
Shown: 2.4 A
